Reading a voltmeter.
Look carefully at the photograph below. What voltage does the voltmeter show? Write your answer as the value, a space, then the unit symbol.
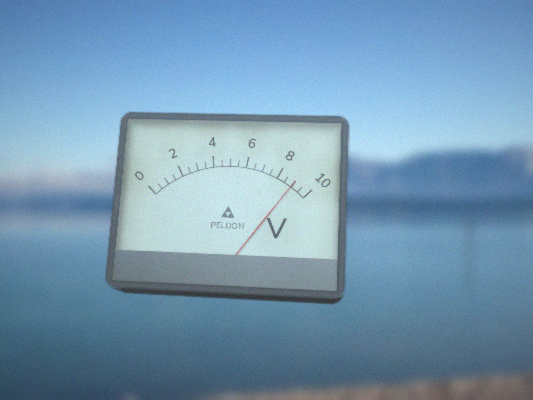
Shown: 9 V
